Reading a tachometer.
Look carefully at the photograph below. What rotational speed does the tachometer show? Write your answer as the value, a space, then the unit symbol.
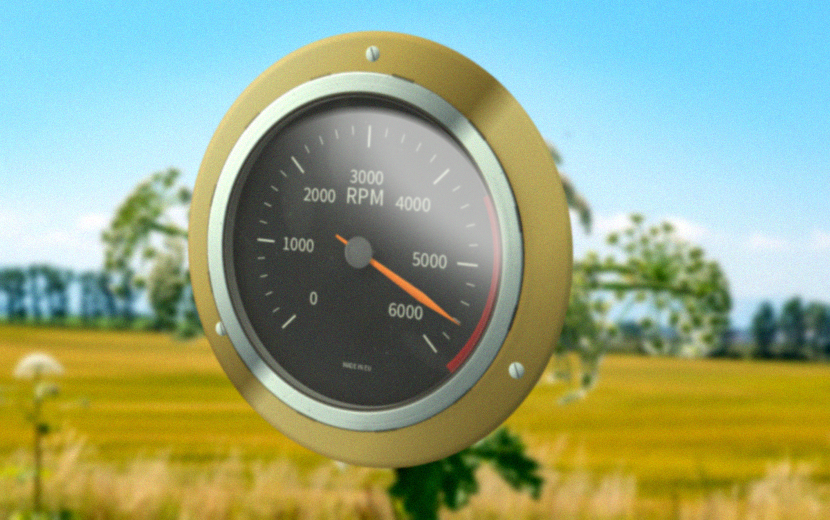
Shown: 5600 rpm
